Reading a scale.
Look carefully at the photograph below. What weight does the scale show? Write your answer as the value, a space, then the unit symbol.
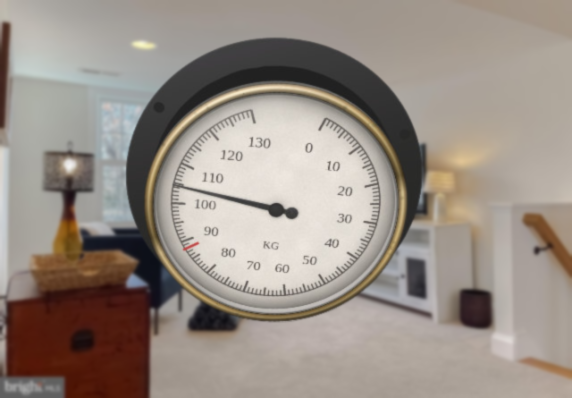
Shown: 105 kg
